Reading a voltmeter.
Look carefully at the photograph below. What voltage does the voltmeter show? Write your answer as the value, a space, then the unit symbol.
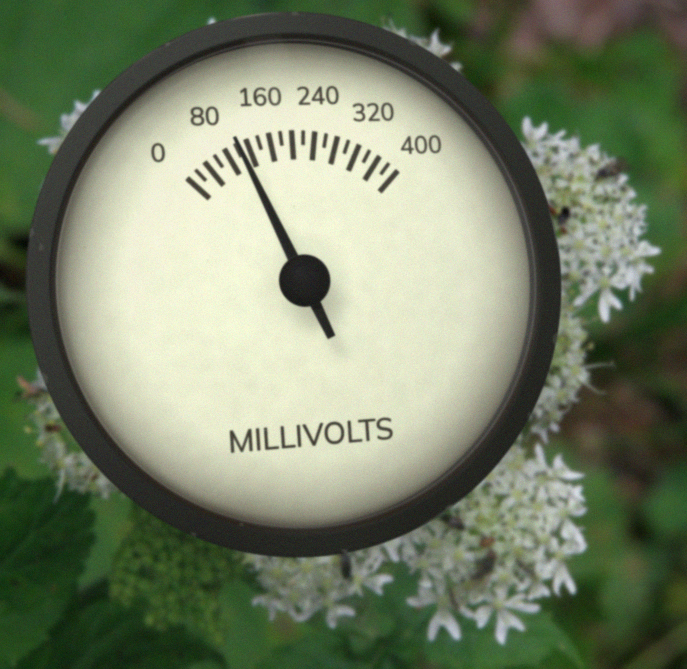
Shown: 100 mV
